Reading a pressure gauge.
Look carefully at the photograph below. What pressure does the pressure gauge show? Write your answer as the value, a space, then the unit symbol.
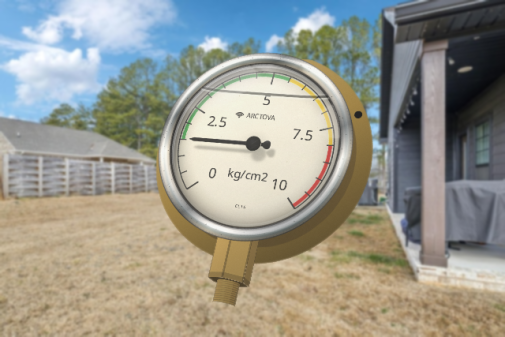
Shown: 1.5 kg/cm²
